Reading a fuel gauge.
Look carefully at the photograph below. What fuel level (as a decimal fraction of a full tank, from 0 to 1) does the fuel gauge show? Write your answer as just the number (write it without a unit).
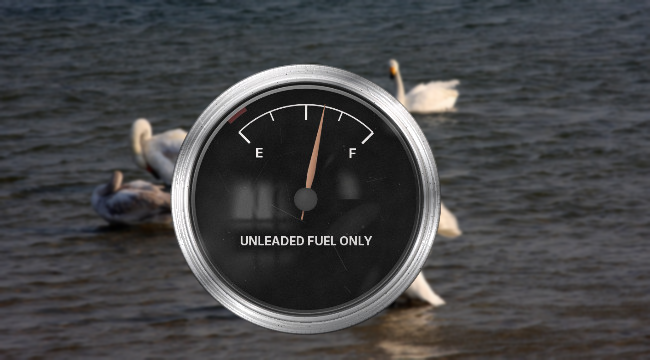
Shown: 0.625
